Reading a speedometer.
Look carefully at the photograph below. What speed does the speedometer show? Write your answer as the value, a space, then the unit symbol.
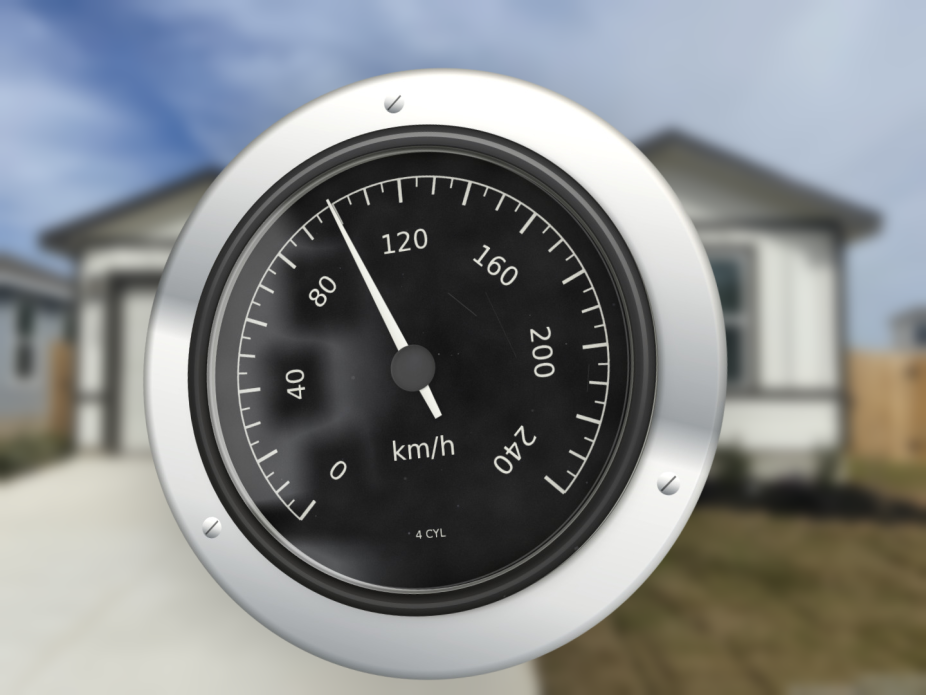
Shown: 100 km/h
